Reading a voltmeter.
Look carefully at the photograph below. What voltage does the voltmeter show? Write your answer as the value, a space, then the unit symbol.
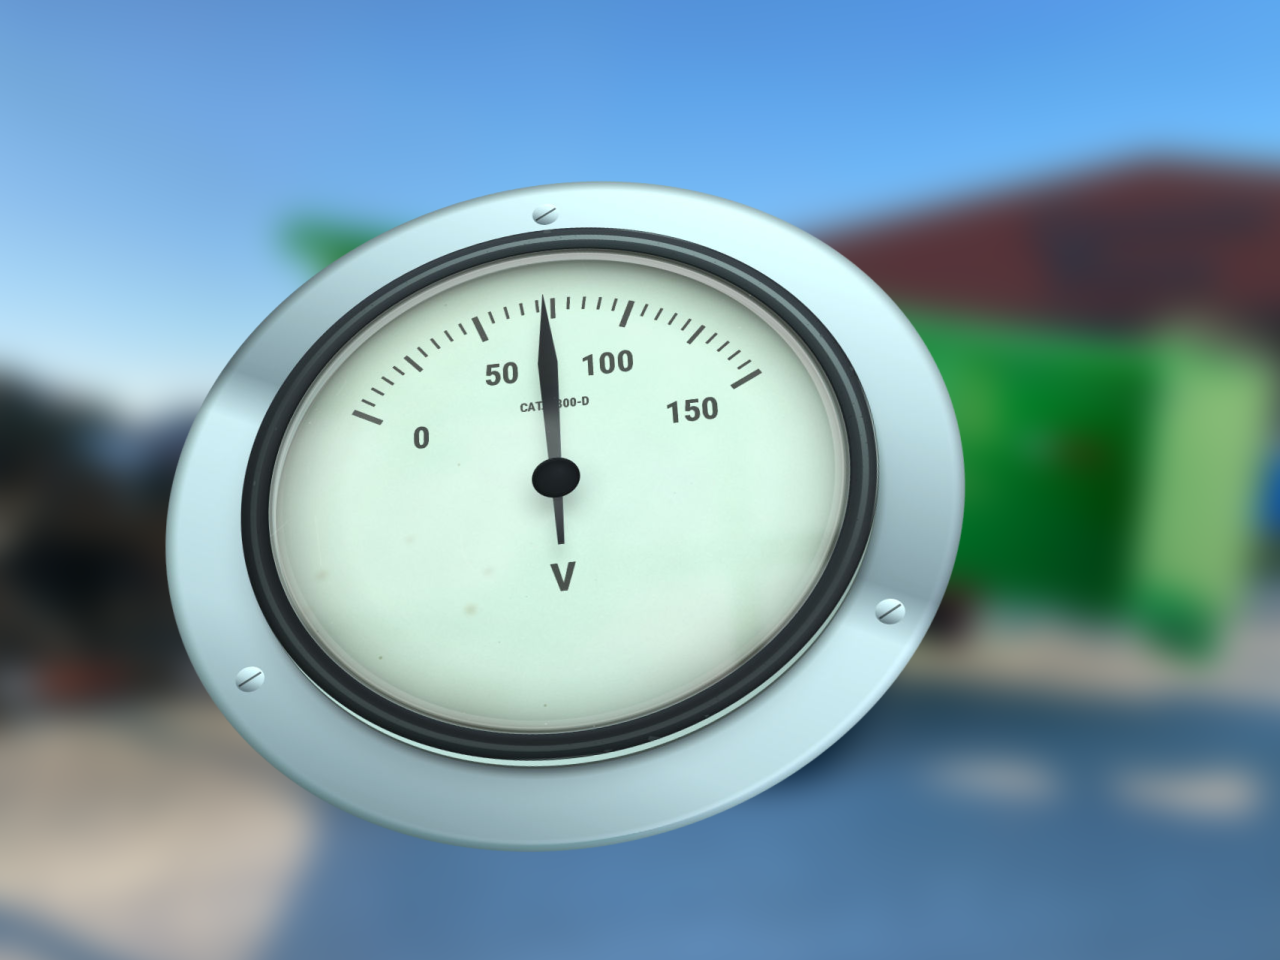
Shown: 72.5 V
